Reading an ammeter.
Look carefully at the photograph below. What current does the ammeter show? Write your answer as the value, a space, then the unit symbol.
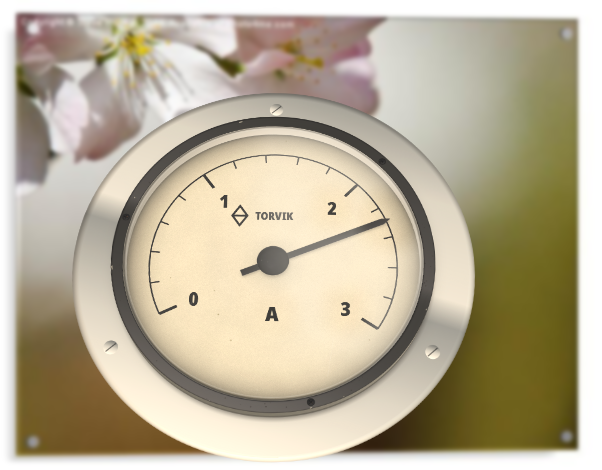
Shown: 2.3 A
